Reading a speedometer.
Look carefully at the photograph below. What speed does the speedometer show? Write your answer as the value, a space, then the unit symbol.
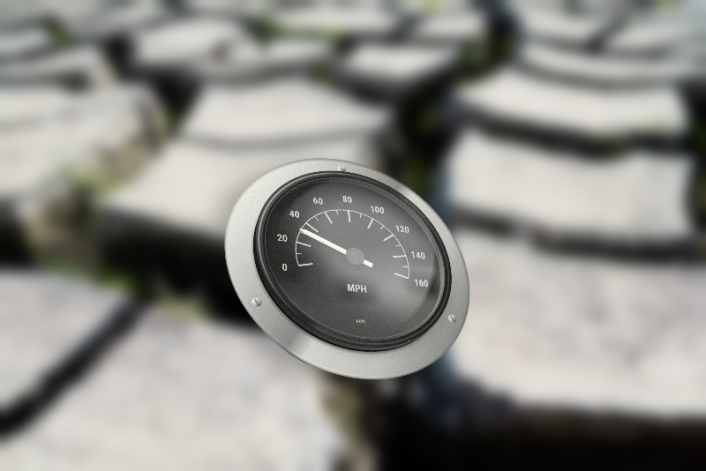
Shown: 30 mph
